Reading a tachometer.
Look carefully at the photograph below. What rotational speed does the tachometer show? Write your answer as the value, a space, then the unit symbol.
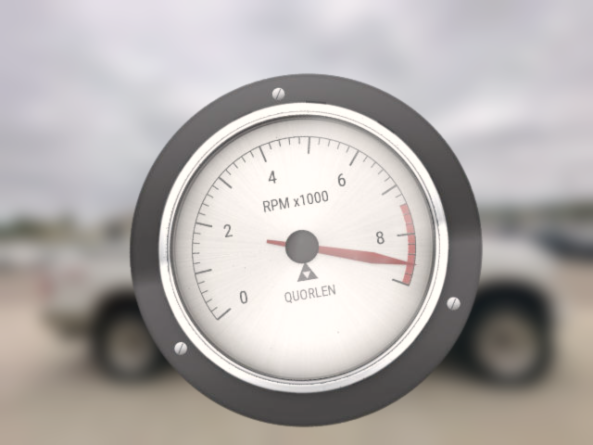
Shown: 8600 rpm
